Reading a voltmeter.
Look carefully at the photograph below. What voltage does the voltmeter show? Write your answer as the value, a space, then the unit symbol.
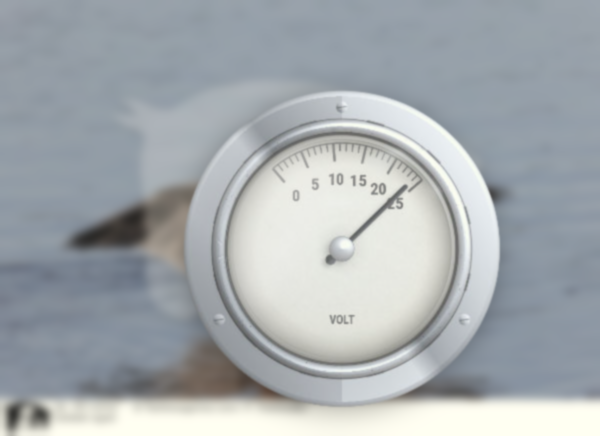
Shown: 24 V
